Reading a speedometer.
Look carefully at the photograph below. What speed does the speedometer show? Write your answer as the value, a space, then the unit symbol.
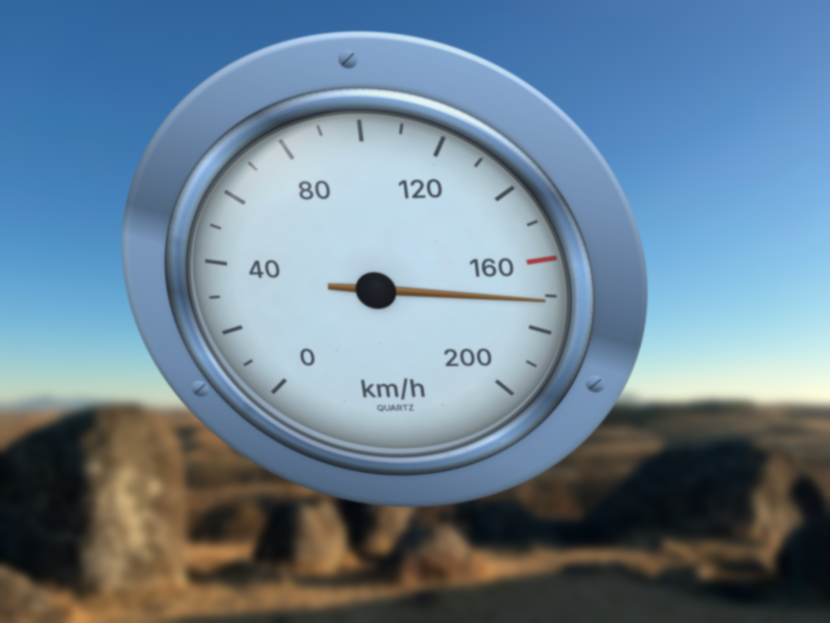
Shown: 170 km/h
